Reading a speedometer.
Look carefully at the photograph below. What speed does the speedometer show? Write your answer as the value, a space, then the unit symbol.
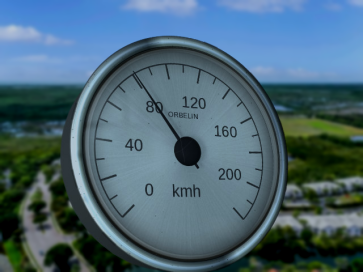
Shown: 80 km/h
